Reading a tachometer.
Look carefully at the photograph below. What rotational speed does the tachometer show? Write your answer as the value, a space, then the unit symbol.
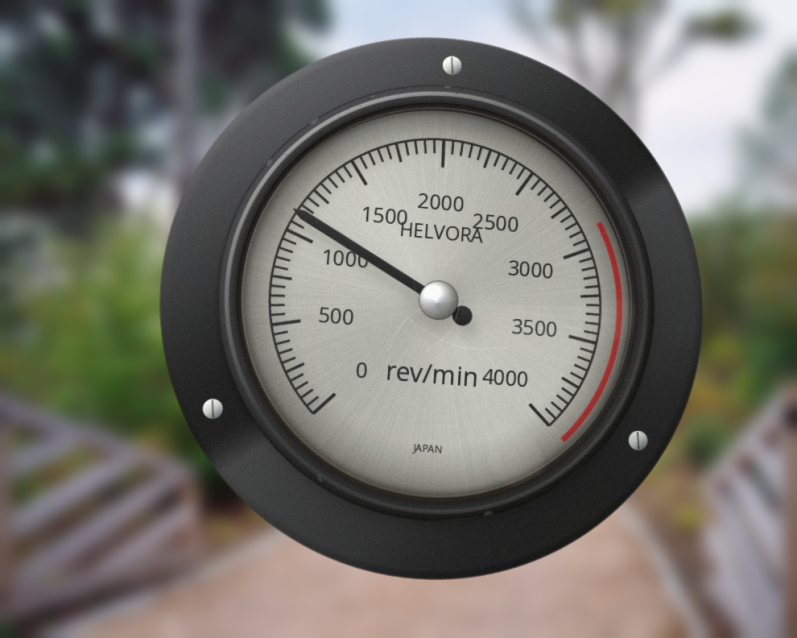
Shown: 1100 rpm
